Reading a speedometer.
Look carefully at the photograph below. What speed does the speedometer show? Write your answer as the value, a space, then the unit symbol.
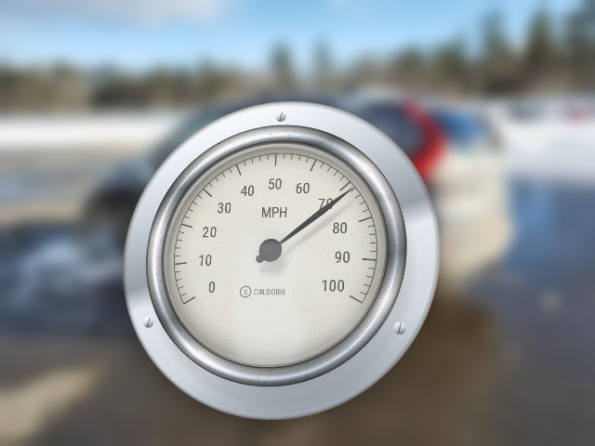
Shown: 72 mph
